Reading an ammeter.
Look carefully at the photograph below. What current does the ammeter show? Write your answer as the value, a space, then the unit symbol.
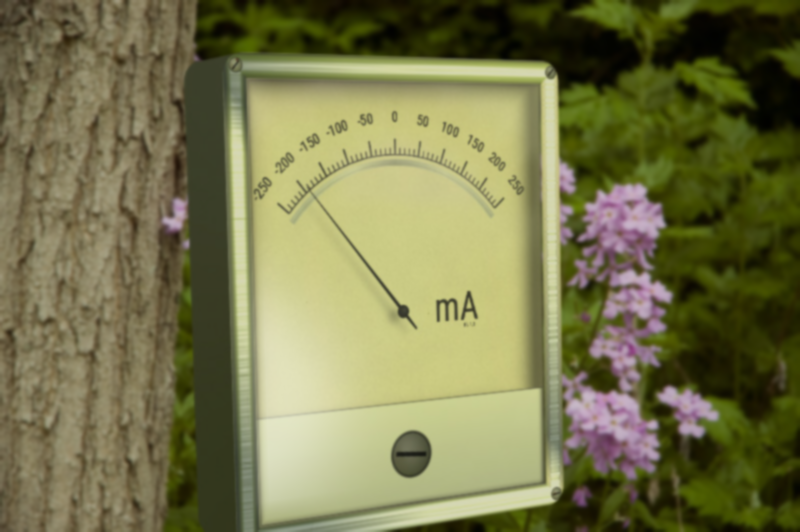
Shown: -200 mA
